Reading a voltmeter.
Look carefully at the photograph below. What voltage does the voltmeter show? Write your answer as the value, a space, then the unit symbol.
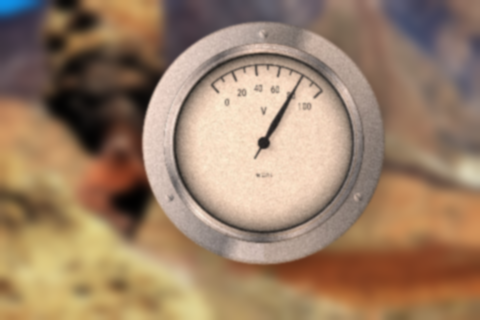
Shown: 80 V
